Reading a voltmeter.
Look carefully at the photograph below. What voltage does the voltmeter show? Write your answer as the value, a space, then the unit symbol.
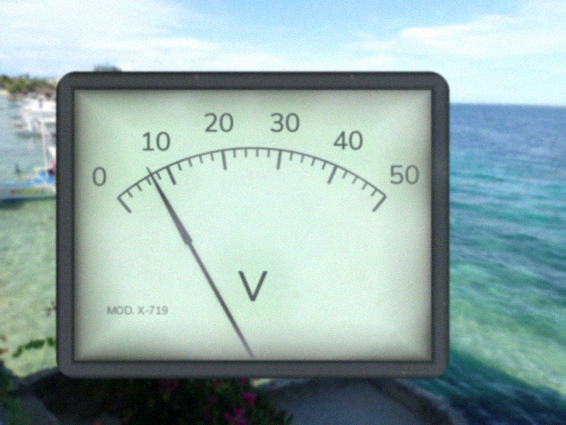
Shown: 7 V
